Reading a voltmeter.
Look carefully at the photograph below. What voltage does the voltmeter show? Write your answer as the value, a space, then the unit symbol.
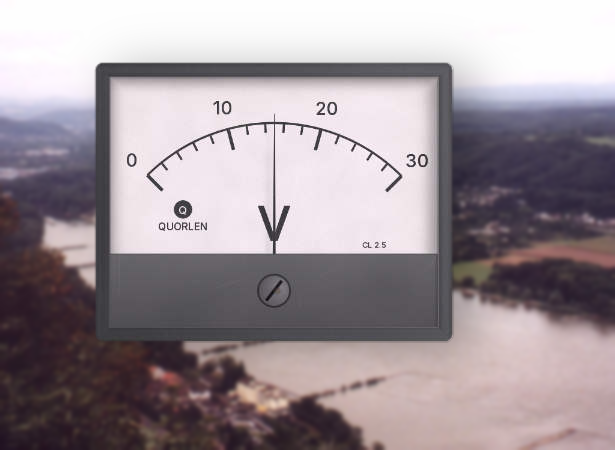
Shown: 15 V
